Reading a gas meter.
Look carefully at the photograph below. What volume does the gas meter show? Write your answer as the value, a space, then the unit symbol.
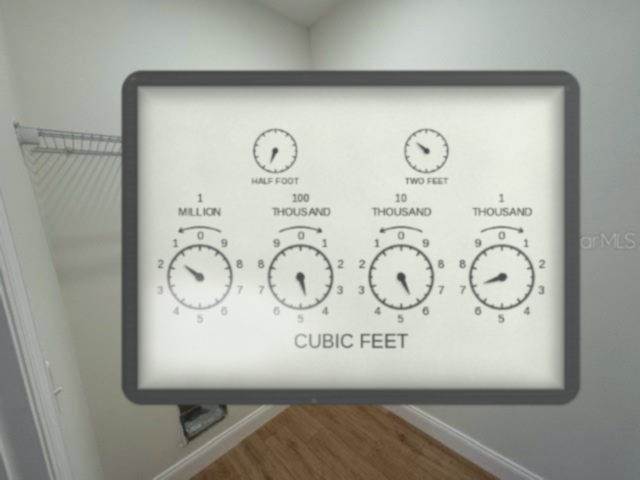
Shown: 145700 ft³
